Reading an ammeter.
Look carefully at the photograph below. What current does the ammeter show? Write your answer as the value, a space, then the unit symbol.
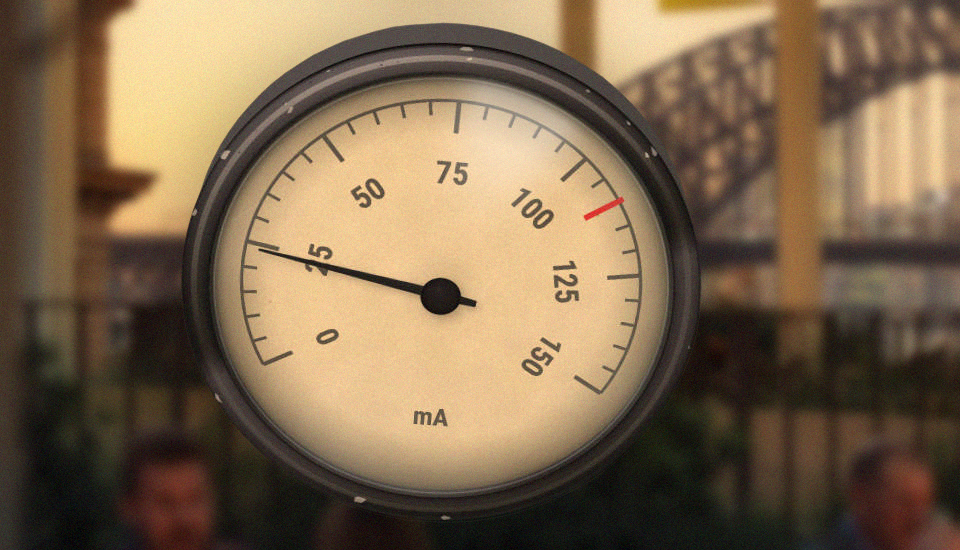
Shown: 25 mA
